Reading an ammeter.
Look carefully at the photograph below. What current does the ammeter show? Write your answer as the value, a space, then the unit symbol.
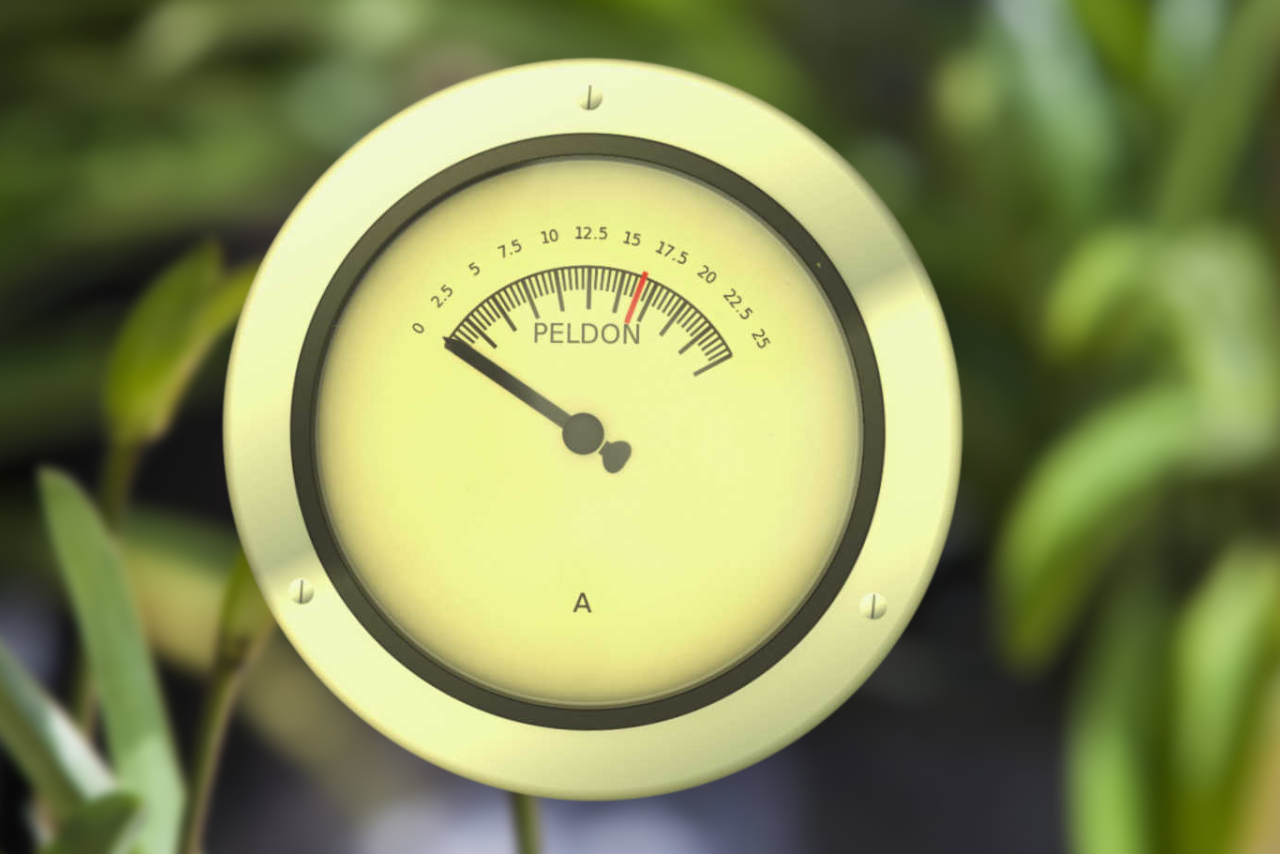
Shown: 0.5 A
